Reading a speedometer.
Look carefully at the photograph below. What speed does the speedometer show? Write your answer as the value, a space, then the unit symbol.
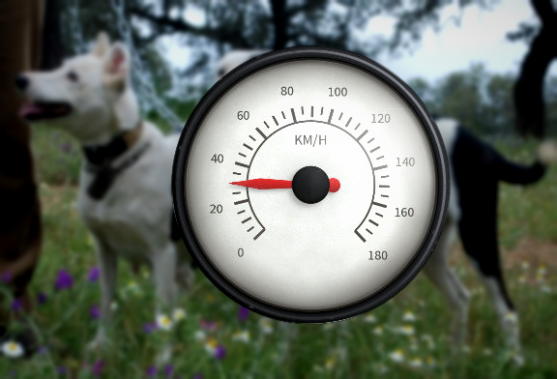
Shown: 30 km/h
